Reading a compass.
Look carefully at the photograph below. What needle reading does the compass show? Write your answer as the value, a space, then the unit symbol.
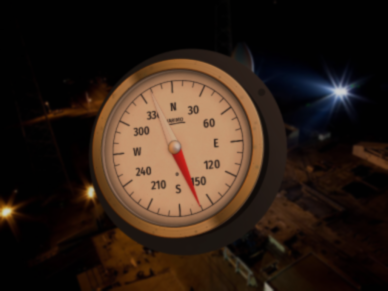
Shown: 160 °
